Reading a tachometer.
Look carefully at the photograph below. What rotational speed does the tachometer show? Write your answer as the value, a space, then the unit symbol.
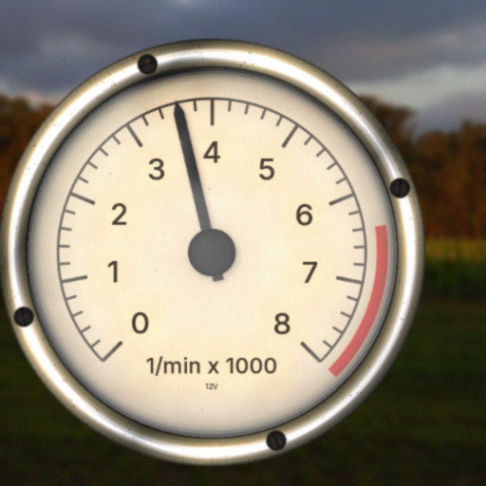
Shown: 3600 rpm
